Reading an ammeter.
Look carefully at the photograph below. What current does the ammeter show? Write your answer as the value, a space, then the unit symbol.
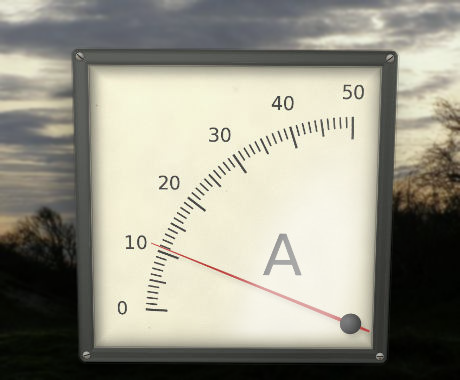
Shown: 11 A
